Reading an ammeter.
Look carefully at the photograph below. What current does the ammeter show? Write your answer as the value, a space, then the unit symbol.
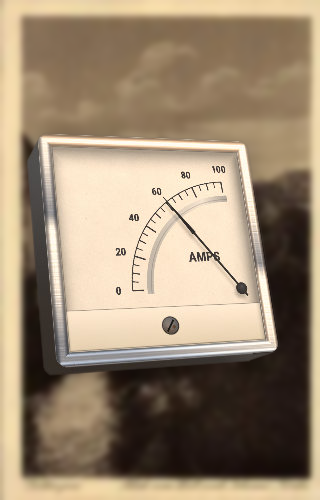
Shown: 60 A
